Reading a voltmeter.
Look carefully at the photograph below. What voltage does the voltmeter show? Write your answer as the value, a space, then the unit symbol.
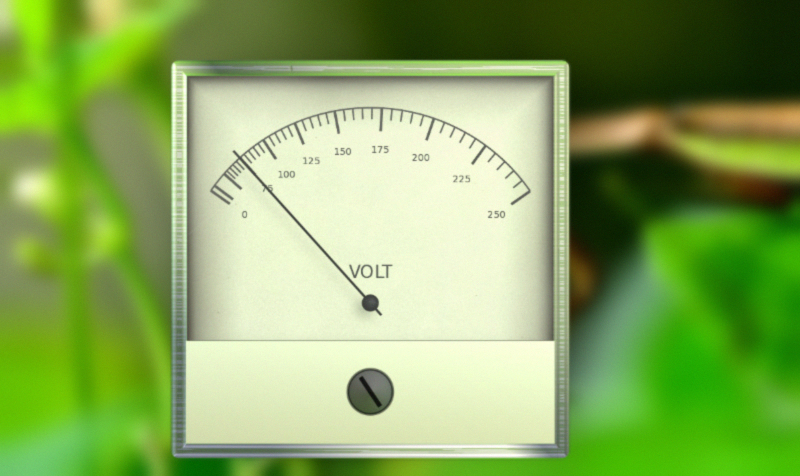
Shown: 75 V
